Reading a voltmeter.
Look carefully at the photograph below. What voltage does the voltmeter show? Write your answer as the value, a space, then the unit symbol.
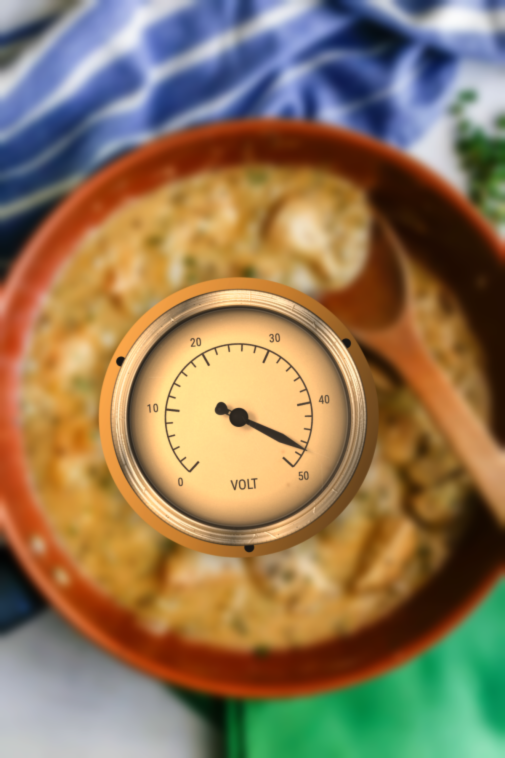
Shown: 47 V
